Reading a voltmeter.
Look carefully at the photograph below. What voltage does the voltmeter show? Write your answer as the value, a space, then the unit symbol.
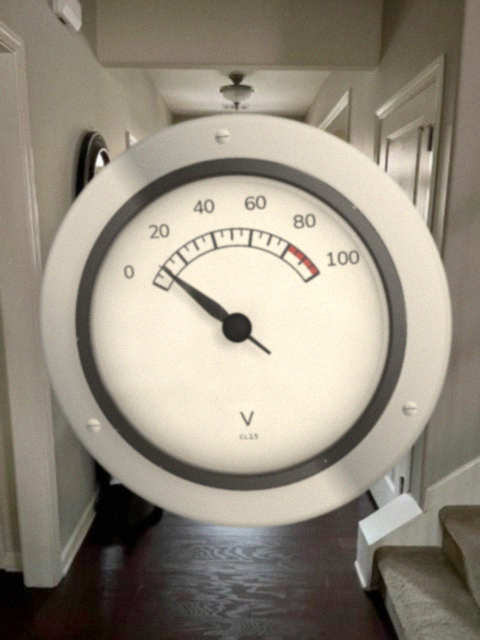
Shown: 10 V
